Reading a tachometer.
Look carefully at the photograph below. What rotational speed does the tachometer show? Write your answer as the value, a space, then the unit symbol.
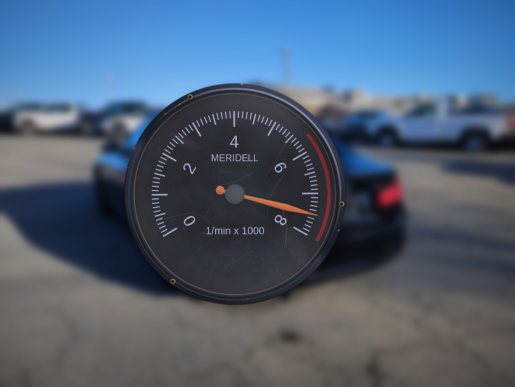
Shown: 7500 rpm
